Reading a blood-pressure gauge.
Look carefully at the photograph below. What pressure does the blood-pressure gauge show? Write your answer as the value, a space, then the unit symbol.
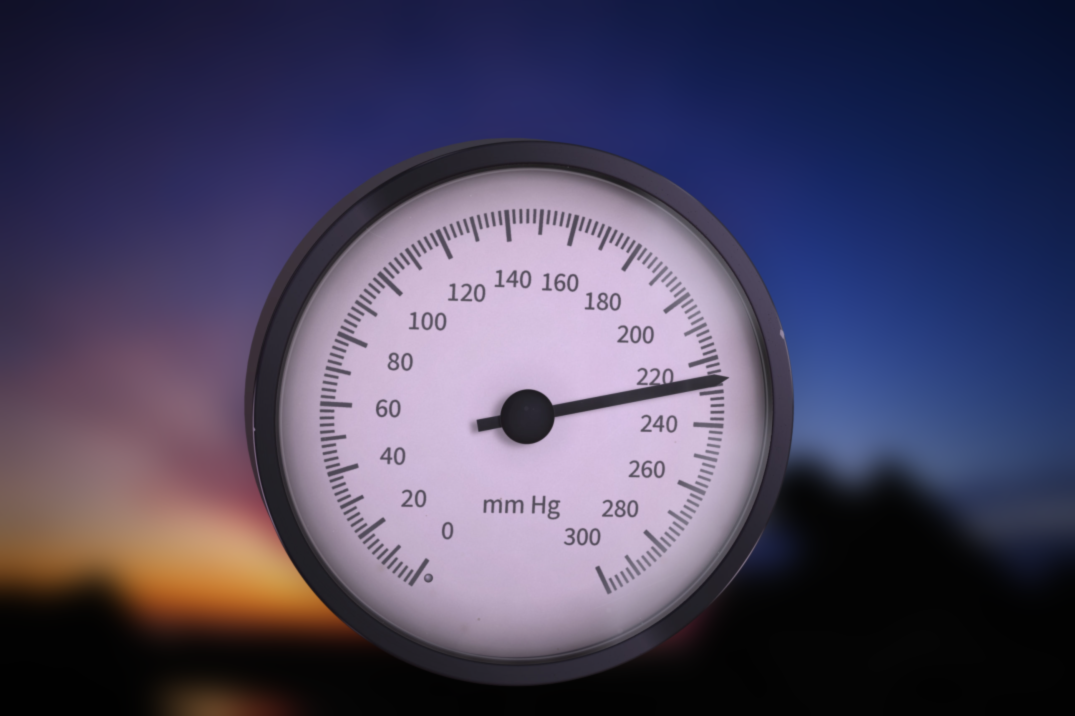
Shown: 226 mmHg
